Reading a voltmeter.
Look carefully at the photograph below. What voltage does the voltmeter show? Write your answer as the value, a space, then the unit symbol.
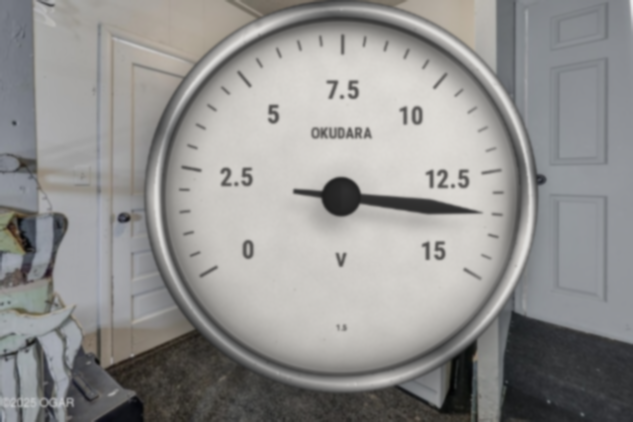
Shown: 13.5 V
